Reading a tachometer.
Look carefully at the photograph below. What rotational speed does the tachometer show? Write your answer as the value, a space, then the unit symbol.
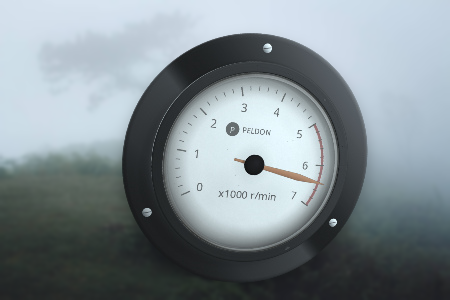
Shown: 6400 rpm
